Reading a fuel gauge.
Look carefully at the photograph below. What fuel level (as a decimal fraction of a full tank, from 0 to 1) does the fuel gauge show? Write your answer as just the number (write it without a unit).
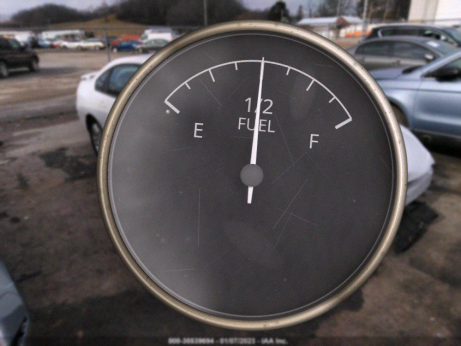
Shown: 0.5
